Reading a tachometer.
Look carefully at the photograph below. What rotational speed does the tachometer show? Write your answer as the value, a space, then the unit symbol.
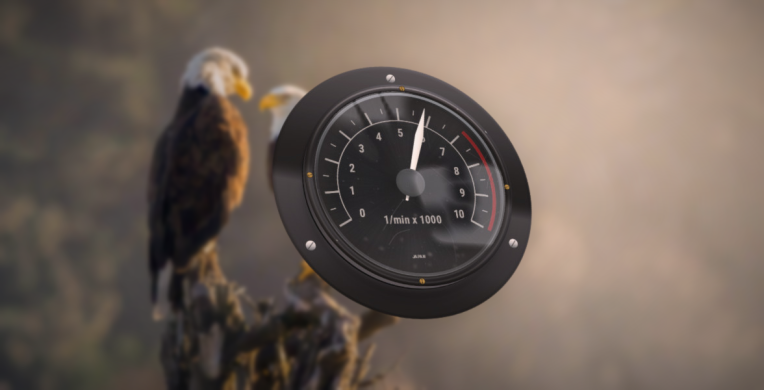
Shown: 5750 rpm
